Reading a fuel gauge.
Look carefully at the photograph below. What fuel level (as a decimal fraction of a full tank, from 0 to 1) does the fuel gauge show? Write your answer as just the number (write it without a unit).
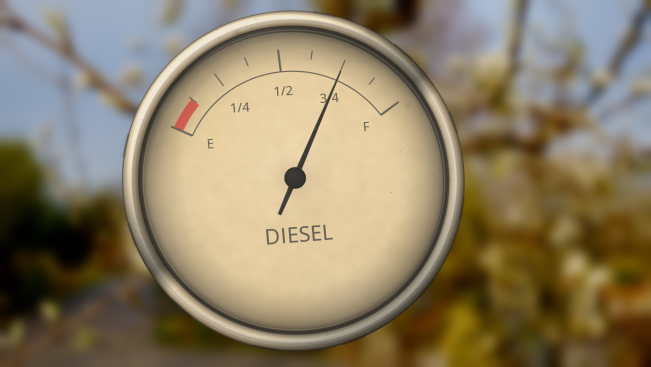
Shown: 0.75
